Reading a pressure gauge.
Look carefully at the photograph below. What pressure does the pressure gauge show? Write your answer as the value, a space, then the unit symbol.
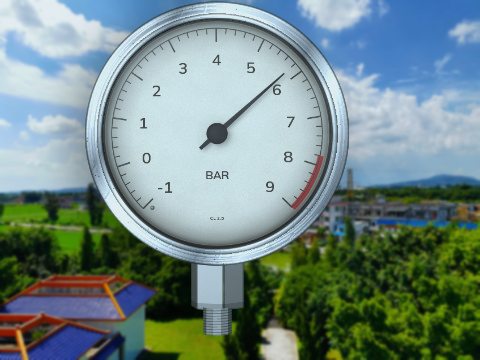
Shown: 5.8 bar
